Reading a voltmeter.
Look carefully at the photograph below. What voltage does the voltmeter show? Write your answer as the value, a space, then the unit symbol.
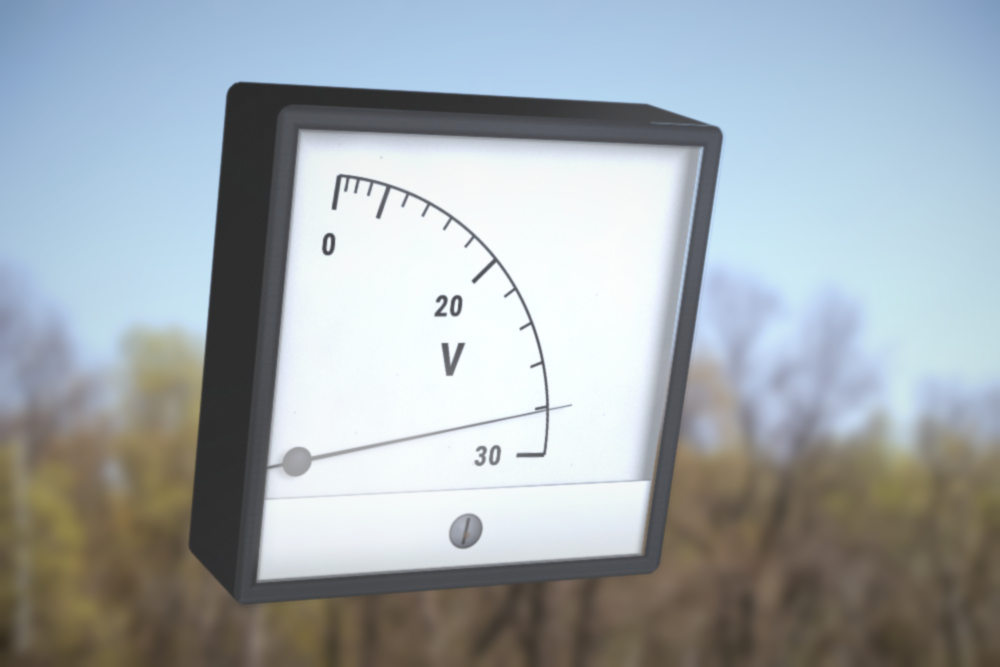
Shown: 28 V
